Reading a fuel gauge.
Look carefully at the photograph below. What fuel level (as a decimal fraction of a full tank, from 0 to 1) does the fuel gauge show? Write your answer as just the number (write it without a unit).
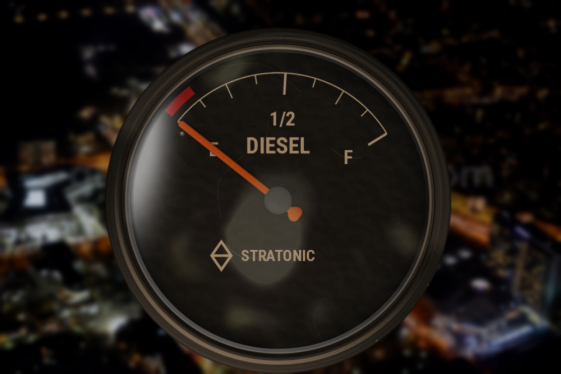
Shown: 0
